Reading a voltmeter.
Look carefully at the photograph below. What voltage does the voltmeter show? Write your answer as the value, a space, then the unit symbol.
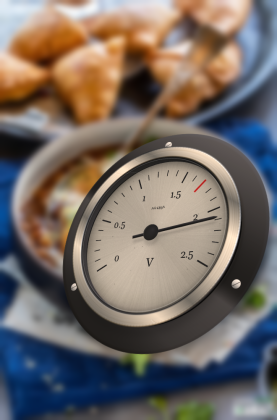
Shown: 2.1 V
